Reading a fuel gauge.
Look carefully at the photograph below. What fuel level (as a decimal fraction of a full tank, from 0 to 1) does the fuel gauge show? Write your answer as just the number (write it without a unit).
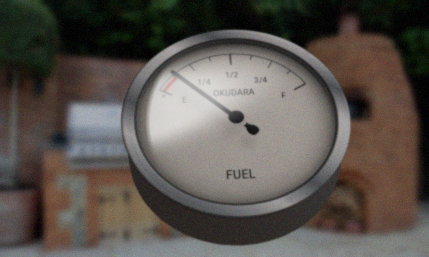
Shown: 0.125
